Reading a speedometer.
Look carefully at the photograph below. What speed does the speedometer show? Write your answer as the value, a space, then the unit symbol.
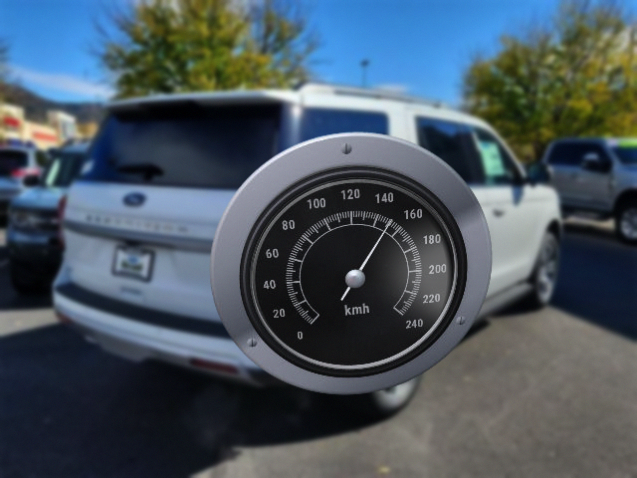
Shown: 150 km/h
